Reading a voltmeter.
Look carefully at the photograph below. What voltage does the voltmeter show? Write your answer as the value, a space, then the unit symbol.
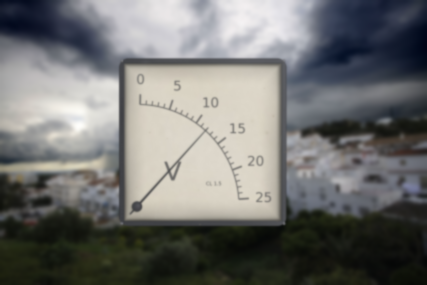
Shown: 12 V
